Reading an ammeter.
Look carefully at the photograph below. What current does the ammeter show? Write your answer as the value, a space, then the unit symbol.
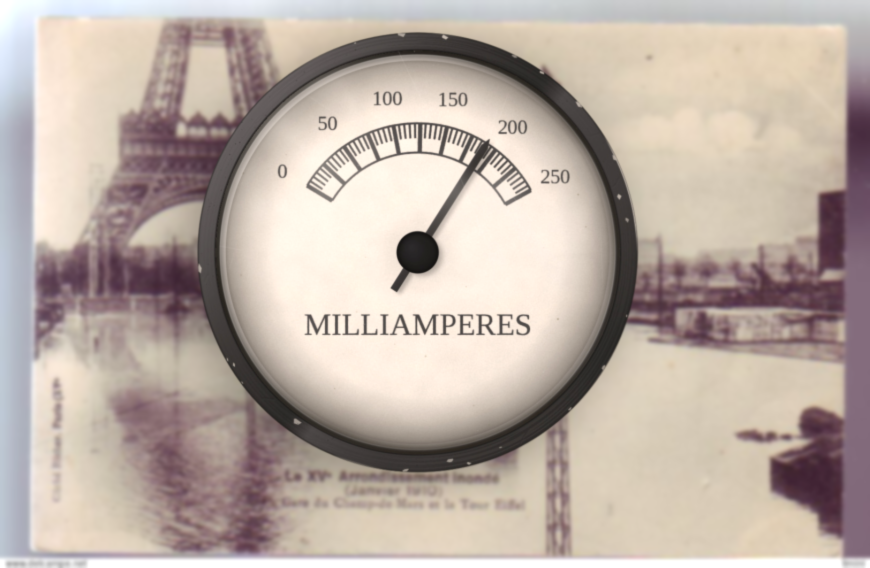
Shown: 190 mA
